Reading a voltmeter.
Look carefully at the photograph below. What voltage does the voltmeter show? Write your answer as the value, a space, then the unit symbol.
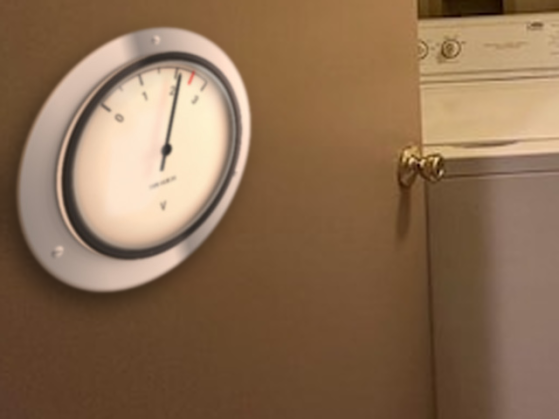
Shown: 2 V
